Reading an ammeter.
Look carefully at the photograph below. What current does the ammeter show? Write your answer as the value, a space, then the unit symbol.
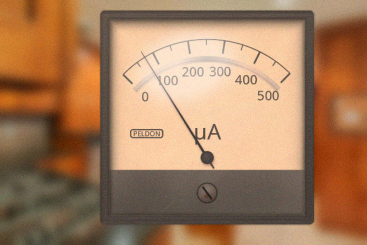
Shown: 75 µA
